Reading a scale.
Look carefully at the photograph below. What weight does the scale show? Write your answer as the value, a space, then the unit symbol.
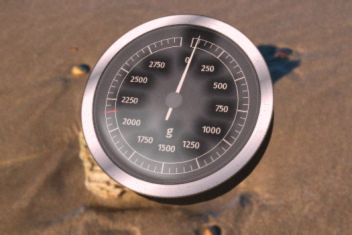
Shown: 50 g
